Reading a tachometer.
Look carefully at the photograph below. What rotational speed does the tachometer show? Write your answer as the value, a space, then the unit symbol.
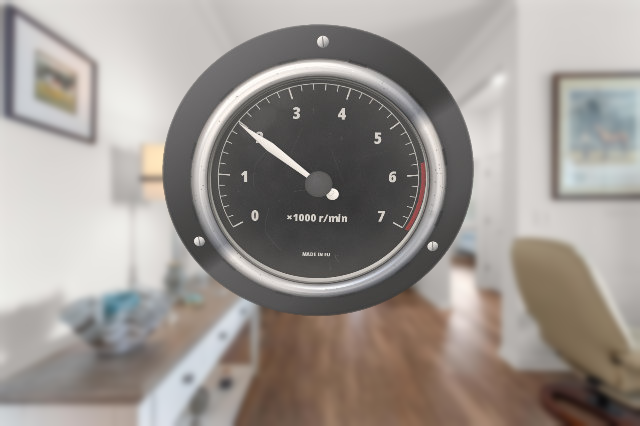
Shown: 2000 rpm
